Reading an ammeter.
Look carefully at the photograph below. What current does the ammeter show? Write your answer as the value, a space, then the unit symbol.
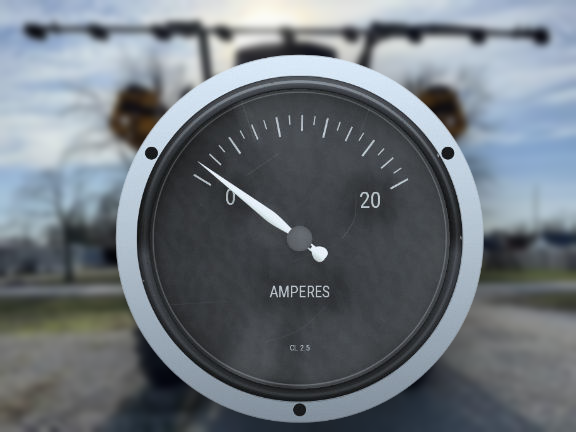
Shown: 1 A
